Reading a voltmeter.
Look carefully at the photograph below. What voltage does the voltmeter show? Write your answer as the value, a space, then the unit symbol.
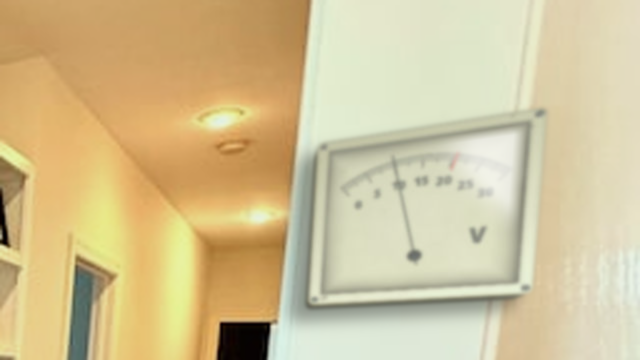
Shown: 10 V
